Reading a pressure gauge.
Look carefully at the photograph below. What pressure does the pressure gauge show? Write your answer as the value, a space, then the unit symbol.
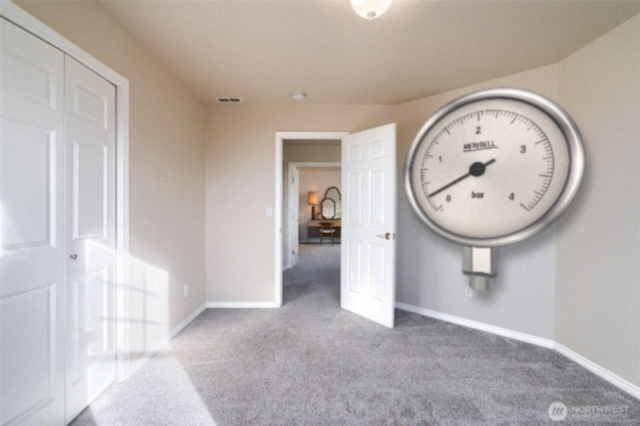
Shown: 0.25 bar
